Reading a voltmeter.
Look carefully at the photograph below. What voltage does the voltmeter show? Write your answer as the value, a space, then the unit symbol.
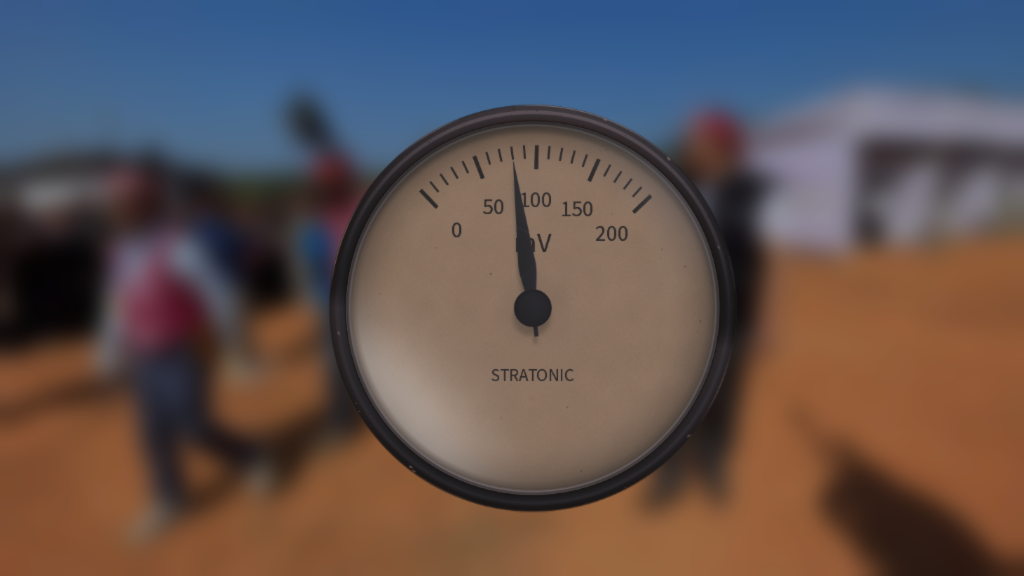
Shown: 80 mV
